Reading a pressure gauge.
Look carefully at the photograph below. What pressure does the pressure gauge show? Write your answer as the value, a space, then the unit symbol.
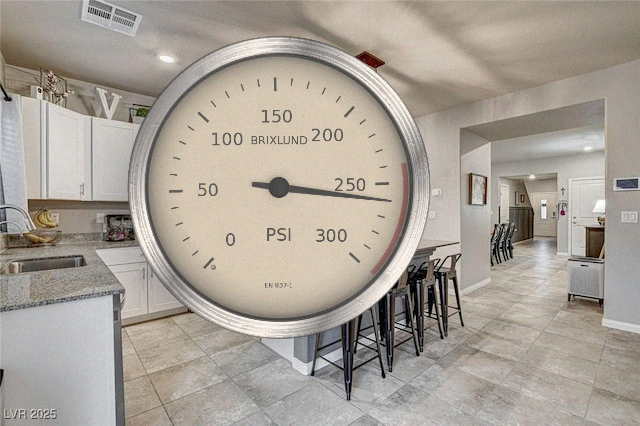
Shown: 260 psi
